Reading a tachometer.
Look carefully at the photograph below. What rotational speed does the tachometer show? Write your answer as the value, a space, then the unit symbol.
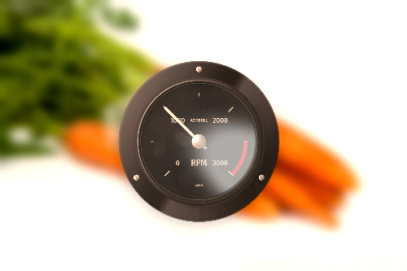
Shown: 1000 rpm
